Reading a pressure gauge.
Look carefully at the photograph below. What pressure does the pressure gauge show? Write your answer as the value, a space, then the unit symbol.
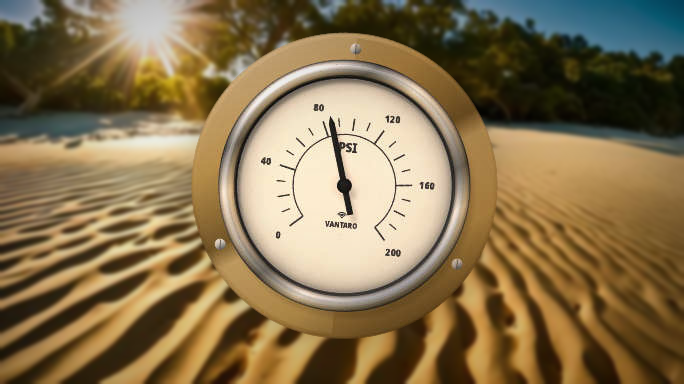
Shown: 85 psi
